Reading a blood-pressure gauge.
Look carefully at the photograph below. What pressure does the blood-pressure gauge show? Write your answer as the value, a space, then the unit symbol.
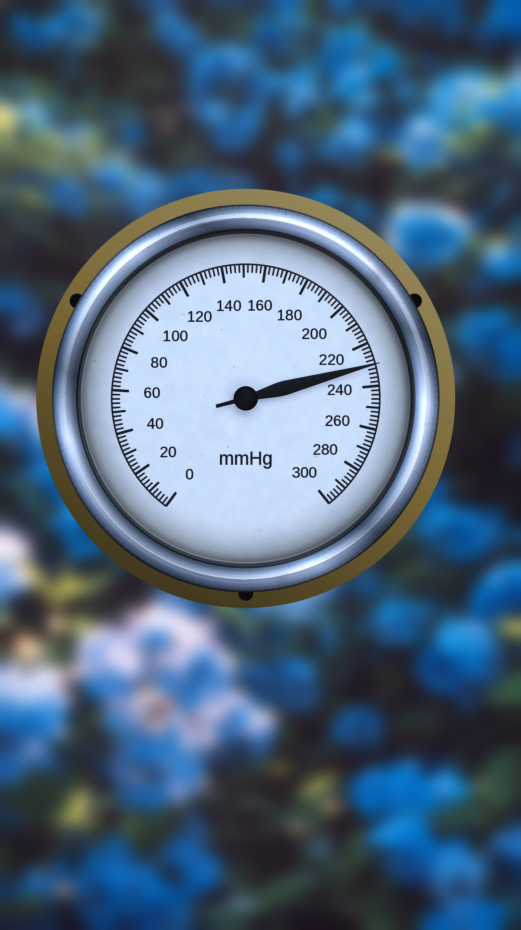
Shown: 230 mmHg
